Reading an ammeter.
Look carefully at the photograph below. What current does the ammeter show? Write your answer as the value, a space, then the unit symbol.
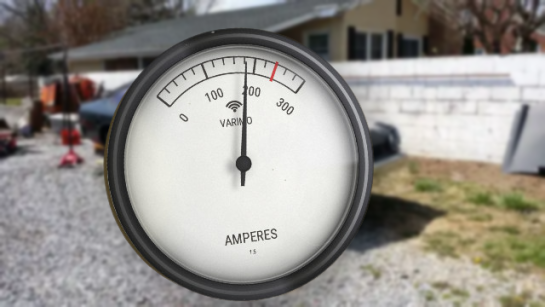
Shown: 180 A
